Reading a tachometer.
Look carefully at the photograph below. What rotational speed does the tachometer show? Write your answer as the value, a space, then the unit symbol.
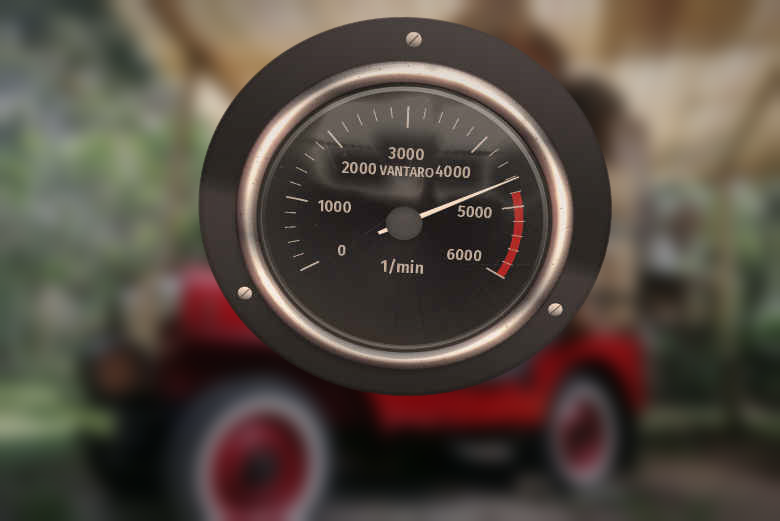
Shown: 4600 rpm
